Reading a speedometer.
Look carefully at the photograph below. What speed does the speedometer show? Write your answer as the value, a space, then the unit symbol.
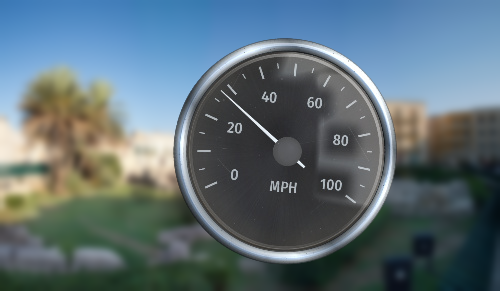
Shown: 27.5 mph
